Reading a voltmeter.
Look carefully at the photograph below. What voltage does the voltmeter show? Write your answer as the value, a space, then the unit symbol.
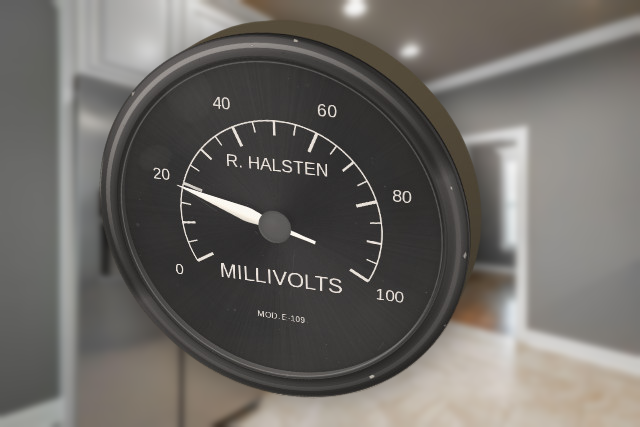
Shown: 20 mV
